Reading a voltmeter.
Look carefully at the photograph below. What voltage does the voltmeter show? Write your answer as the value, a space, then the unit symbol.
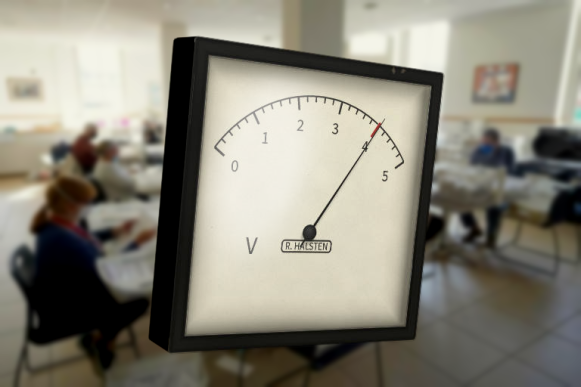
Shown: 4 V
